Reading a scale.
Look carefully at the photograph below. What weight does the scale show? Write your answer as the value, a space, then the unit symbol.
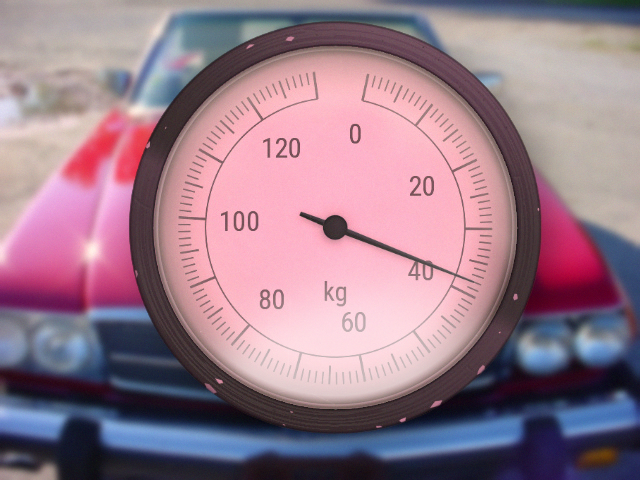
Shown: 38 kg
